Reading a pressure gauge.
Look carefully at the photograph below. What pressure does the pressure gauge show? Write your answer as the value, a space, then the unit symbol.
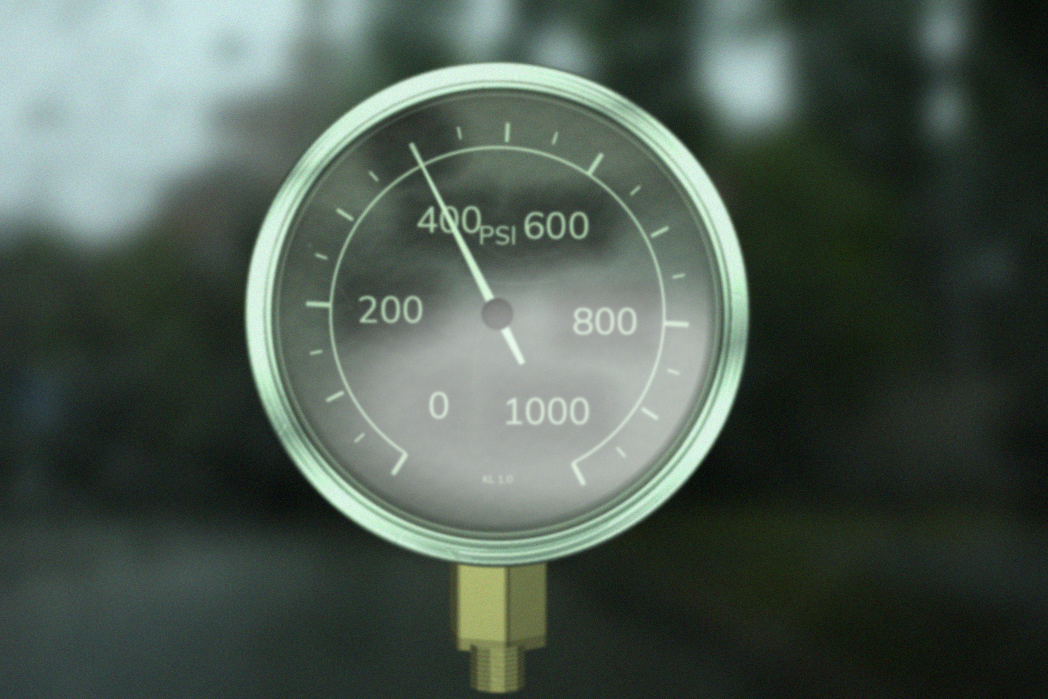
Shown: 400 psi
